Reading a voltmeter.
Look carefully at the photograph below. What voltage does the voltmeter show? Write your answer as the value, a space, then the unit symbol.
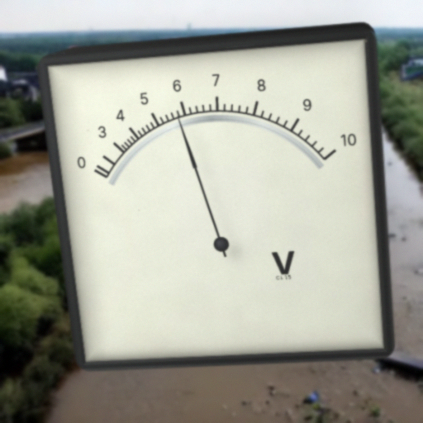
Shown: 5.8 V
